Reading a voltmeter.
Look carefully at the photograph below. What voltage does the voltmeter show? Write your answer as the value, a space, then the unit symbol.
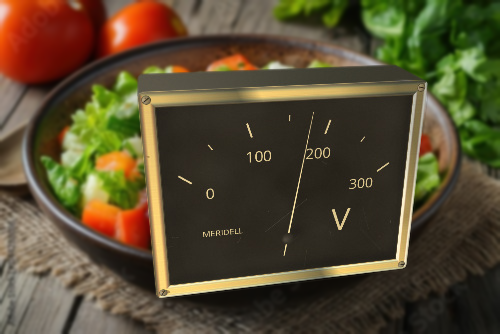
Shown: 175 V
